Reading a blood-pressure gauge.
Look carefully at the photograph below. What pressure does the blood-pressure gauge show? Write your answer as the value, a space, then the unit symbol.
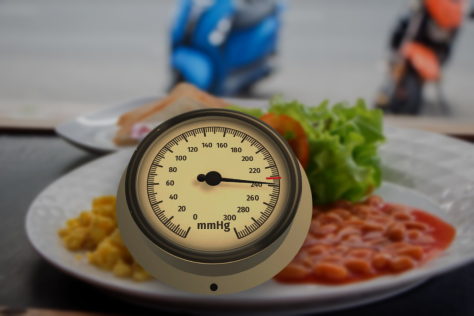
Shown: 240 mmHg
